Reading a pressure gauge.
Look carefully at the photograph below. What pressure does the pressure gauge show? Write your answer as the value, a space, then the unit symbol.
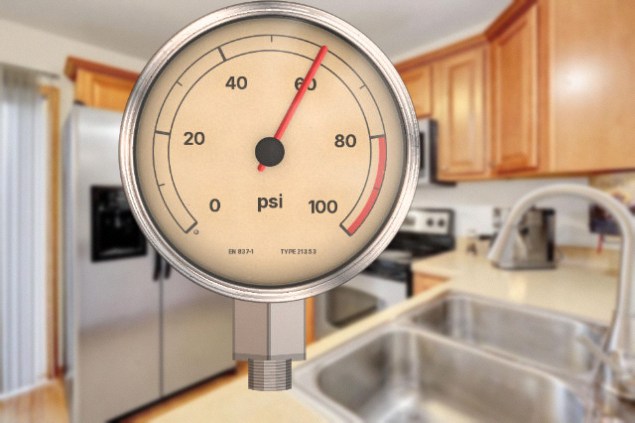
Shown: 60 psi
